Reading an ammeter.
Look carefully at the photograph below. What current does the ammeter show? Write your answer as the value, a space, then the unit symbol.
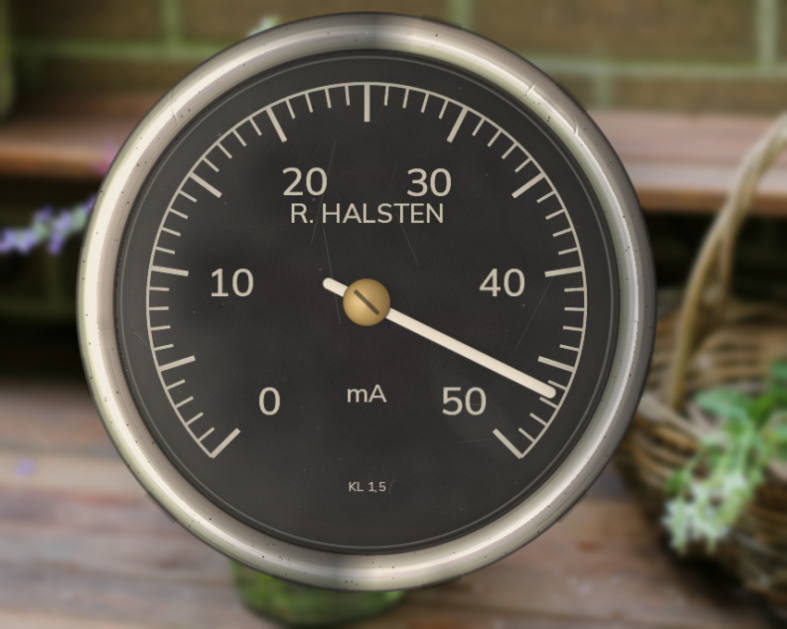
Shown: 46.5 mA
